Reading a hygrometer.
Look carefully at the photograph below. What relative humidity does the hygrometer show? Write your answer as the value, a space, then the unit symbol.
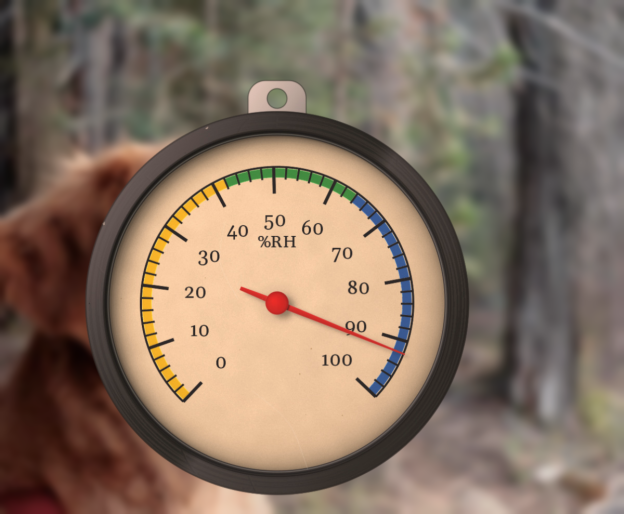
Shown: 92 %
